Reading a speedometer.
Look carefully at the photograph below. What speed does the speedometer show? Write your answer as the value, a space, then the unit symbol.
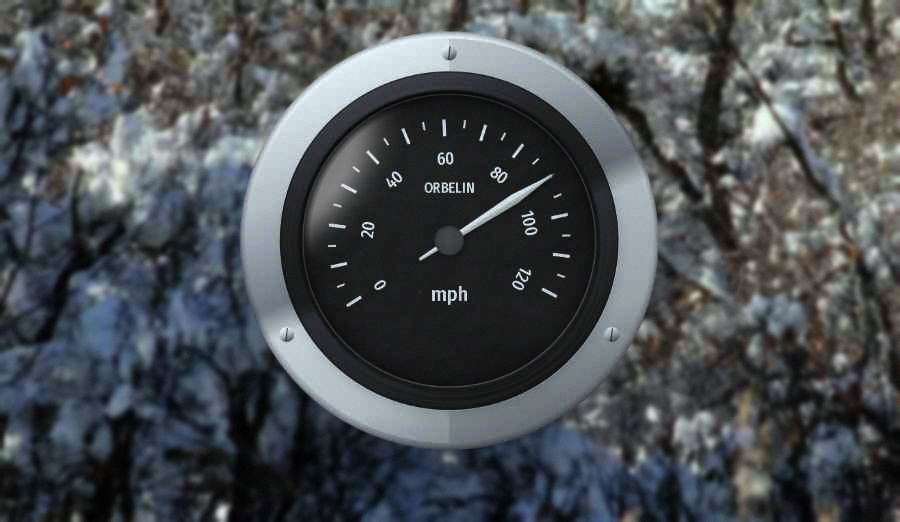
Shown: 90 mph
